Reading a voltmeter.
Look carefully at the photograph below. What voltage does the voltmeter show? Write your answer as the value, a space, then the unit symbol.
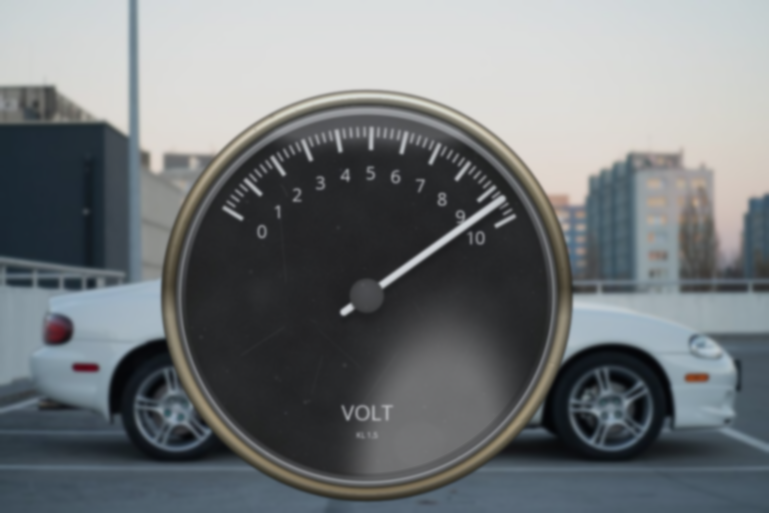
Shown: 9.4 V
